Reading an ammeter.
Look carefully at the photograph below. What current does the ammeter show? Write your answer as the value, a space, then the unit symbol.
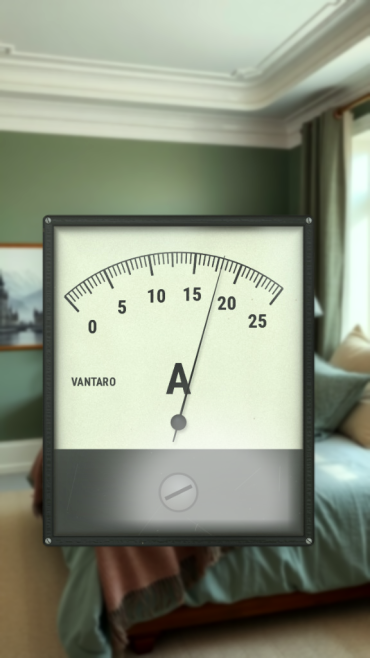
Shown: 18 A
